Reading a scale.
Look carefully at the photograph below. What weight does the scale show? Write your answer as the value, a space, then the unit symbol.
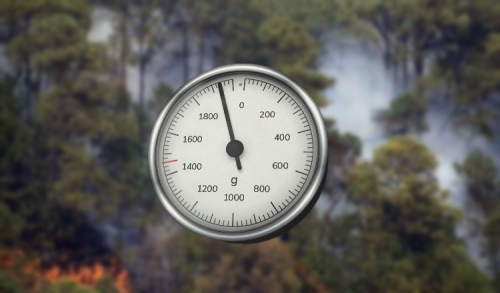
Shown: 1940 g
